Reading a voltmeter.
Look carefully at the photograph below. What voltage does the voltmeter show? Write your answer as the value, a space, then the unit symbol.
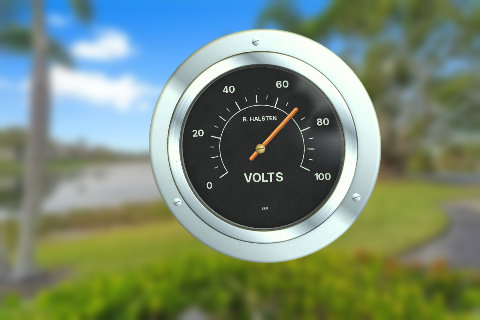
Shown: 70 V
